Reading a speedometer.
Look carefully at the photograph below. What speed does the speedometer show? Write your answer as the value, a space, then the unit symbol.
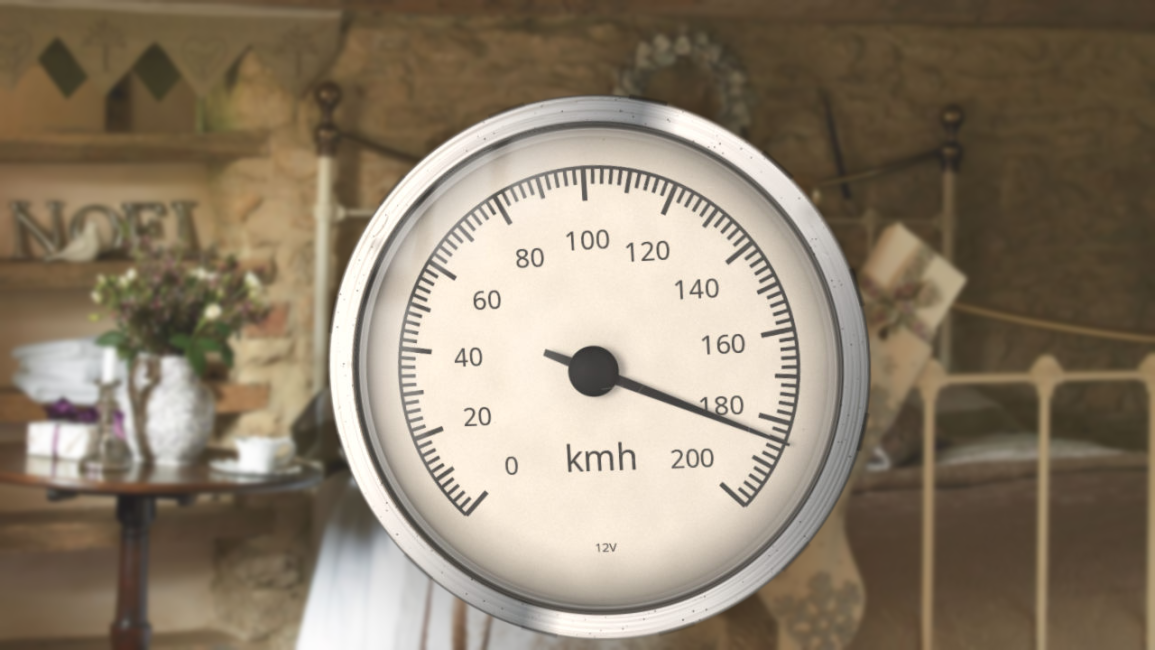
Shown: 184 km/h
